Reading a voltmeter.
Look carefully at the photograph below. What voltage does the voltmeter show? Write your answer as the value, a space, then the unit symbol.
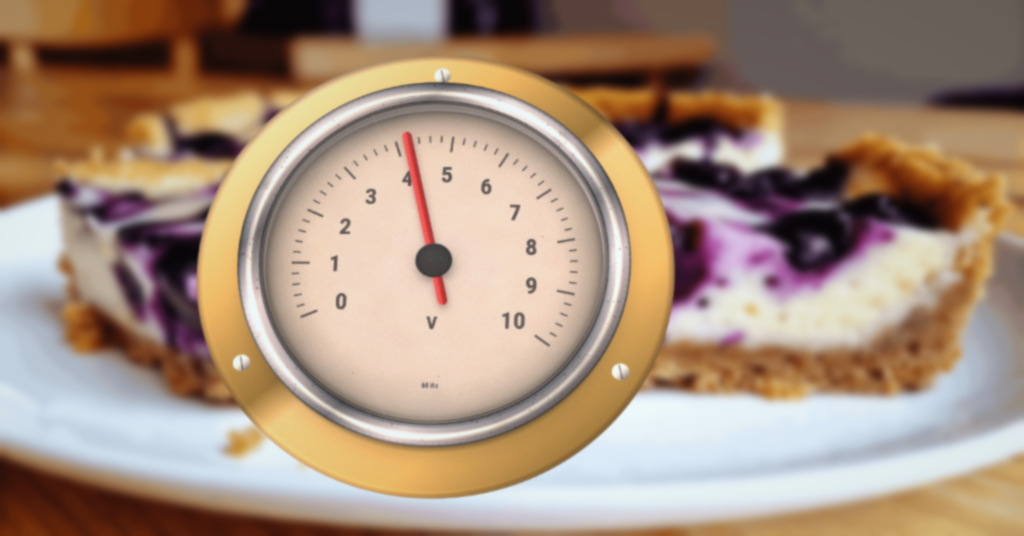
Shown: 4.2 V
